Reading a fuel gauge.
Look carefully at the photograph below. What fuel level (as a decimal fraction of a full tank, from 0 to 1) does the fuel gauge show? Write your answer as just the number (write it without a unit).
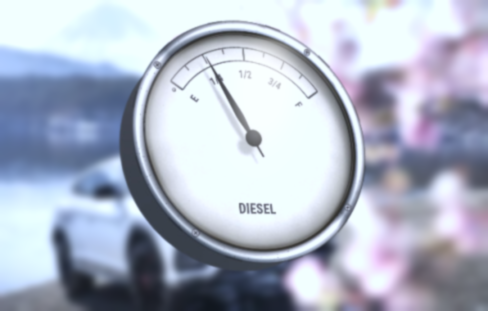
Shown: 0.25
